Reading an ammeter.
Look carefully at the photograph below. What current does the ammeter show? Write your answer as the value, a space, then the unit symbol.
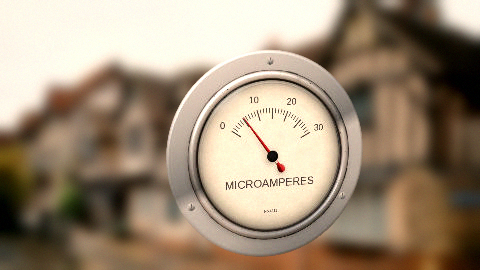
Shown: 5 µA
